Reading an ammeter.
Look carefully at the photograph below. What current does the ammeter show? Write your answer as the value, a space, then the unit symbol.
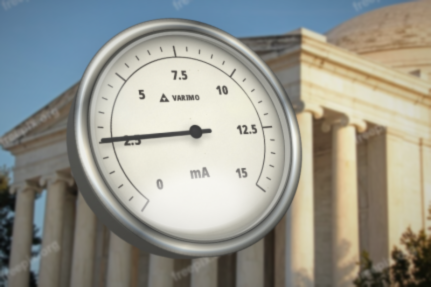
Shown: 2.5 mA
